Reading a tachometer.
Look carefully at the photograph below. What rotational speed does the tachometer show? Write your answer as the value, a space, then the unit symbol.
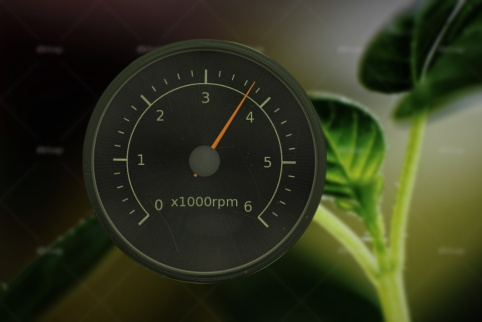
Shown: 3700 rpm
